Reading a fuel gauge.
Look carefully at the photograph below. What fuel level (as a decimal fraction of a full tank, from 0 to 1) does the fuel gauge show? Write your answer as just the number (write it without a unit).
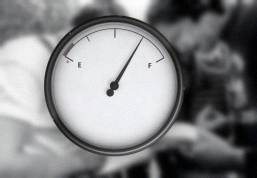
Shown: 0.75
